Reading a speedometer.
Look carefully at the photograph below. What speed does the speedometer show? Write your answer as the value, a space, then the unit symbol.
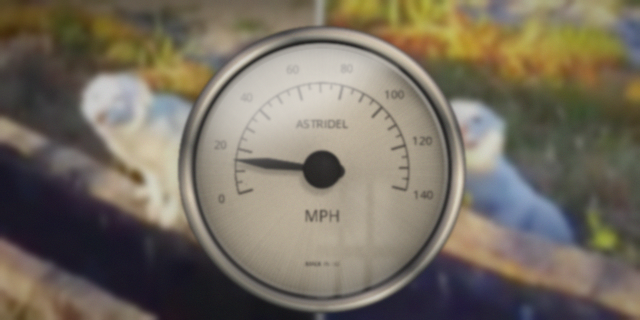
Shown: 15 mph
